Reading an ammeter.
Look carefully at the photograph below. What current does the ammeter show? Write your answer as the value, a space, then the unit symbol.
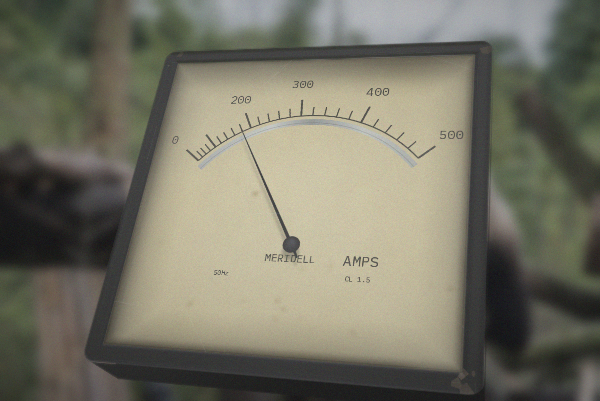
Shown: 180 A
